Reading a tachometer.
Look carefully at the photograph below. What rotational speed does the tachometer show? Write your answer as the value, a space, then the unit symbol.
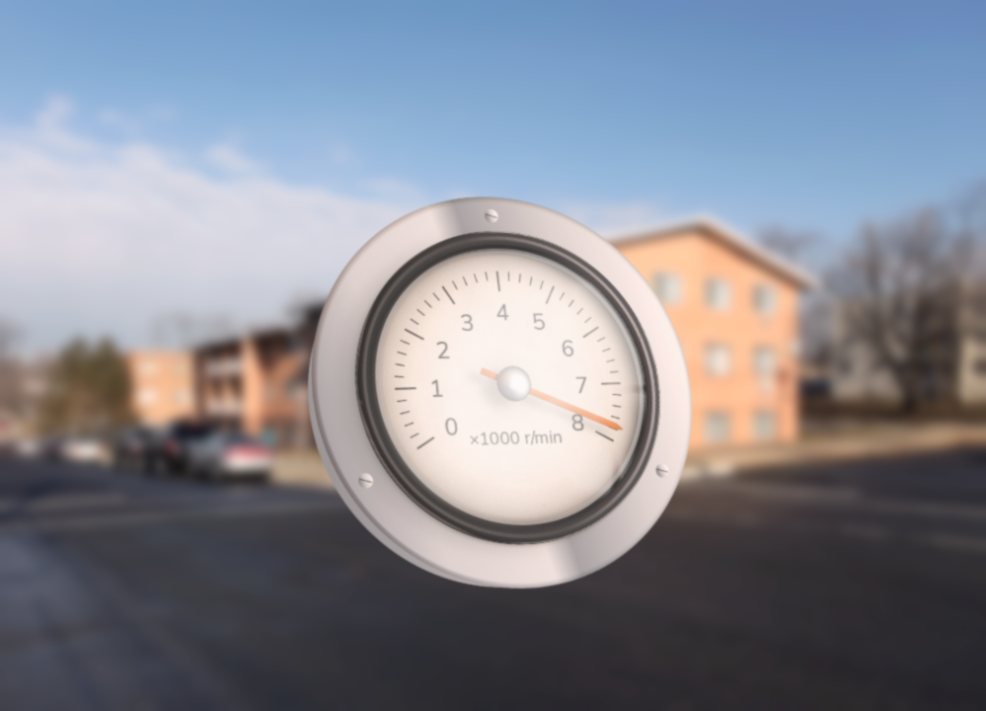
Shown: 7800 rpm
